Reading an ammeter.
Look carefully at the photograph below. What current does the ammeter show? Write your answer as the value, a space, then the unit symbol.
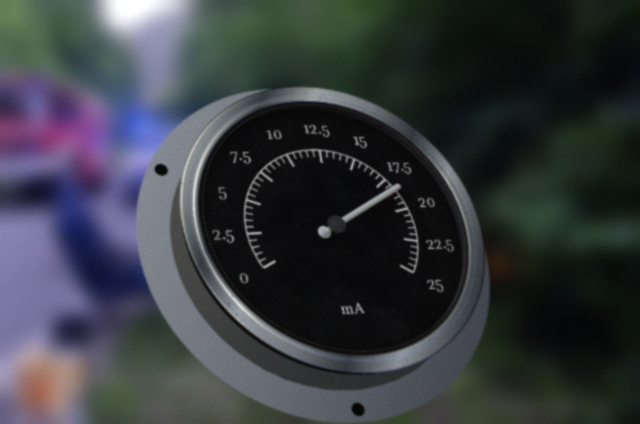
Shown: 18.5 mA
